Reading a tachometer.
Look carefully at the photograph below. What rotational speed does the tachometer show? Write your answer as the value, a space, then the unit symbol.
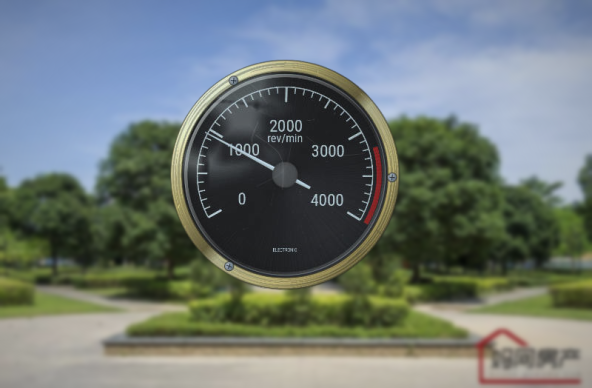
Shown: 950 rpm
